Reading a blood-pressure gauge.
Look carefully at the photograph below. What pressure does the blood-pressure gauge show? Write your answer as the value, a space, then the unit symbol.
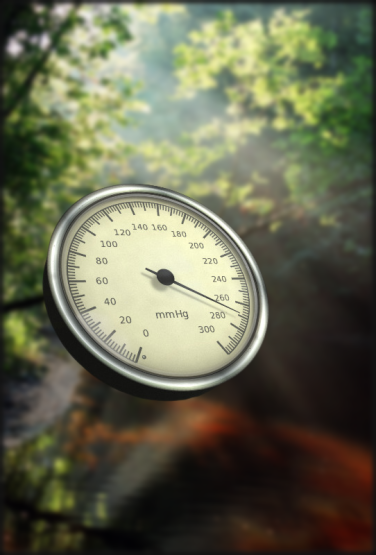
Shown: 270 mmHg
